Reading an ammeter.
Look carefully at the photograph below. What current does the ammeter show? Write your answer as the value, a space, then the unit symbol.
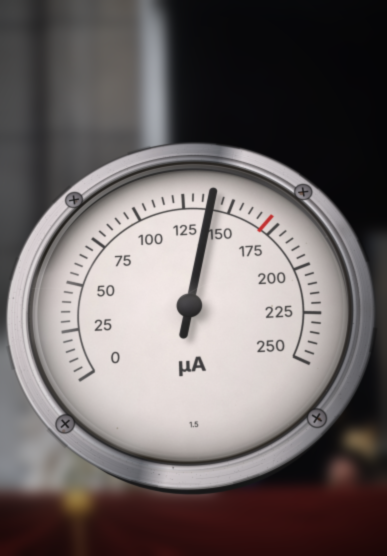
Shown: 140 µA
